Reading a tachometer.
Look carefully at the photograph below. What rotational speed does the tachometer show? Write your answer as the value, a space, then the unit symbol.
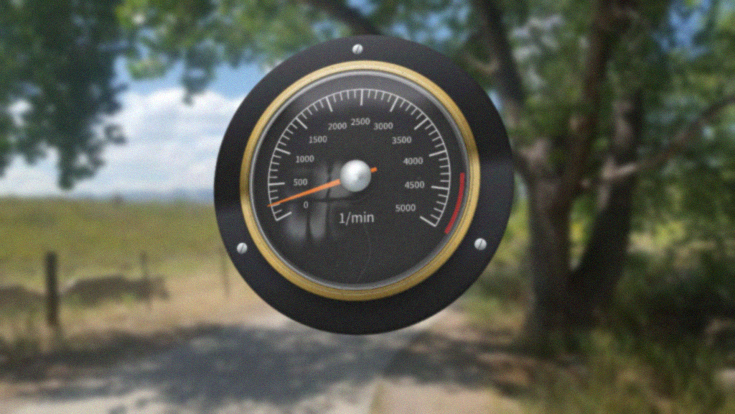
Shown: 200 rpm
